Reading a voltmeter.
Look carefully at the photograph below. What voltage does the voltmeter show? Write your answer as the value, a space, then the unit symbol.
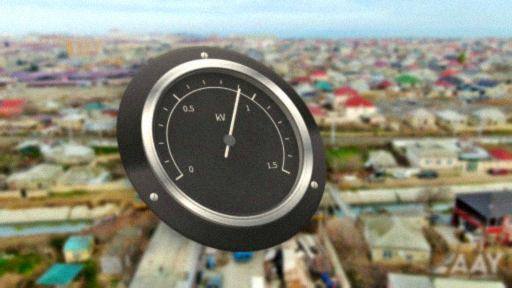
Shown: 0.9 kV
